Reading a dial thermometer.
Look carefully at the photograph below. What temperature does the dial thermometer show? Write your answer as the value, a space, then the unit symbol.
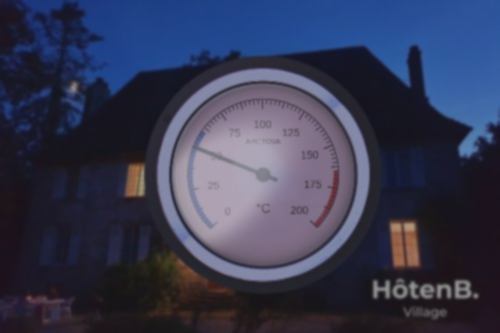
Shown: 50 °C
